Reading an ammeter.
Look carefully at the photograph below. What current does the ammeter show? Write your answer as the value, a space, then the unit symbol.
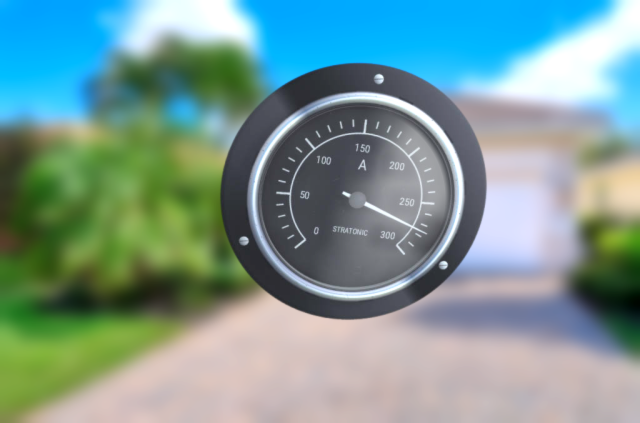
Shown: 275 A
